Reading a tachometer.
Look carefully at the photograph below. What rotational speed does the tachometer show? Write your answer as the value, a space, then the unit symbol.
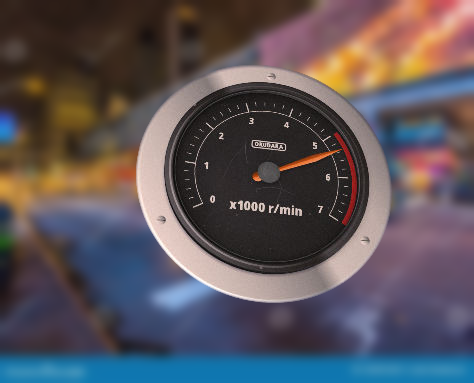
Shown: 5400 rpm
